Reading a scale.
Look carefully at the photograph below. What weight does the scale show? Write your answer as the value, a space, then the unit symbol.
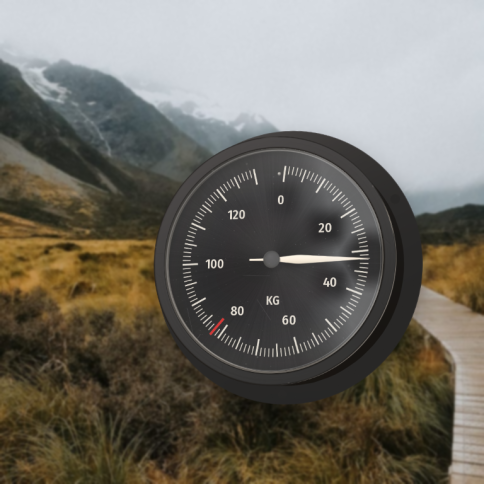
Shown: 32 kg
